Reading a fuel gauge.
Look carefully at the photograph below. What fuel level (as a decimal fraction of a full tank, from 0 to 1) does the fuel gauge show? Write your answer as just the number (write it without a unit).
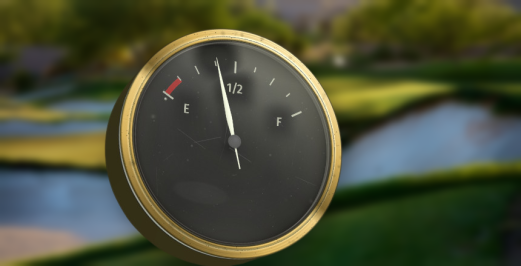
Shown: 0.375
